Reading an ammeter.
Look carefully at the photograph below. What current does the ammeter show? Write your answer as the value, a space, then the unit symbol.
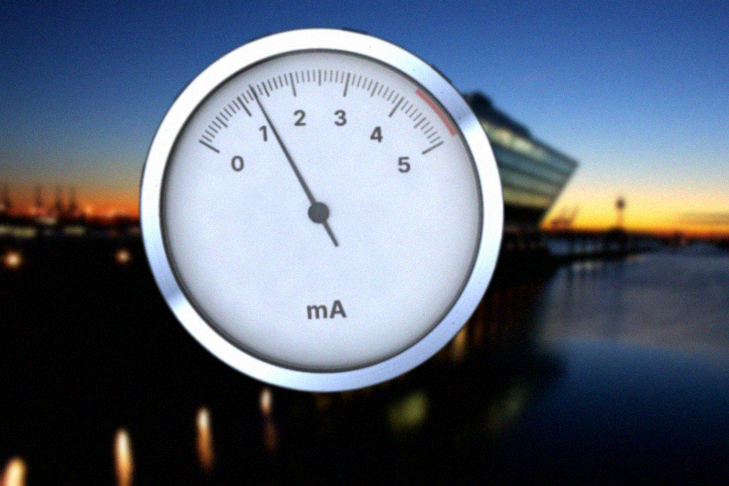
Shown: 1.3 mA
